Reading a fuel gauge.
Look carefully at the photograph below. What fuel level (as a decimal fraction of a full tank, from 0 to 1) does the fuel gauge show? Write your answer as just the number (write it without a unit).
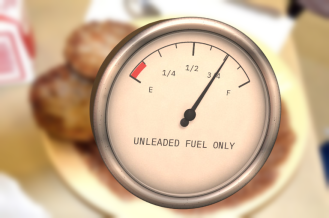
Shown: 0.75
